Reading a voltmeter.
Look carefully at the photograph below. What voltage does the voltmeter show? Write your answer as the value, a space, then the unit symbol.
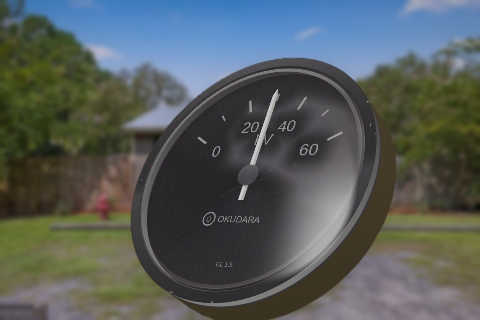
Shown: 30 kV
